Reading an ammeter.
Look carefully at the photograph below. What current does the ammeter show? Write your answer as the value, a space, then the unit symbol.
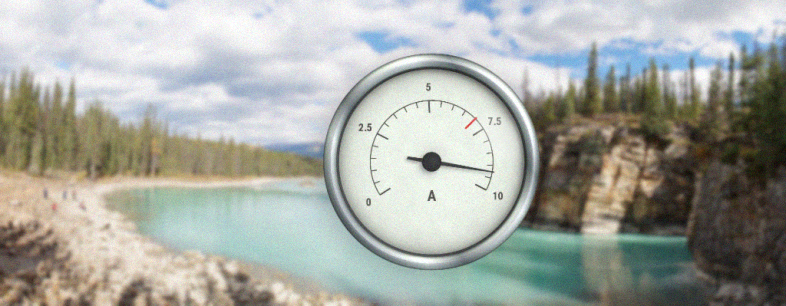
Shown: 9.25 A
